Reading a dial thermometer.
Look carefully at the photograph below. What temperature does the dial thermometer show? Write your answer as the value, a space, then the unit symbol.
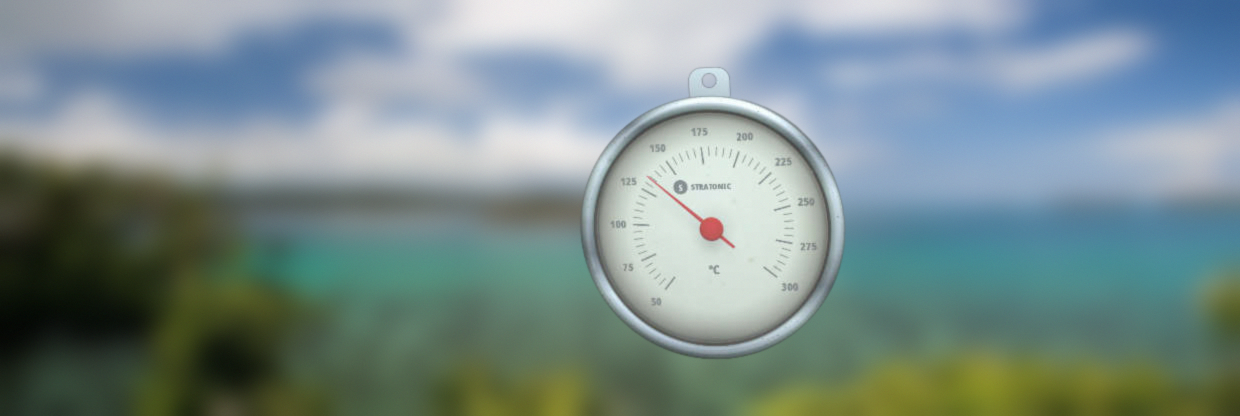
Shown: 135 °C
